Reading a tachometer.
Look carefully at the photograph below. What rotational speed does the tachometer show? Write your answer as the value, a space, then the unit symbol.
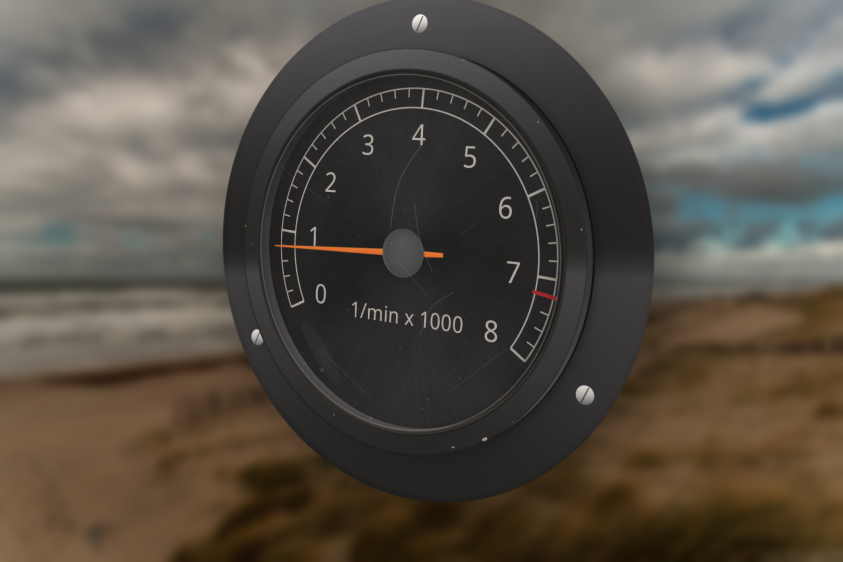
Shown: 800 rpm
